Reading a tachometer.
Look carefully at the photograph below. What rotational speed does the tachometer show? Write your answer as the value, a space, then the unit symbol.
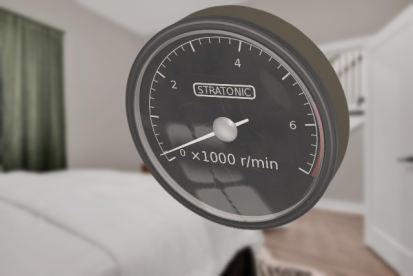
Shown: 200 rpm
